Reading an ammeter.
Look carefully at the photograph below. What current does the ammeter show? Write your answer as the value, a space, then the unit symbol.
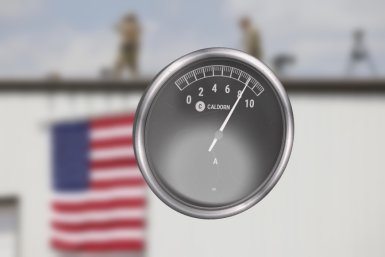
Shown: 8 A
